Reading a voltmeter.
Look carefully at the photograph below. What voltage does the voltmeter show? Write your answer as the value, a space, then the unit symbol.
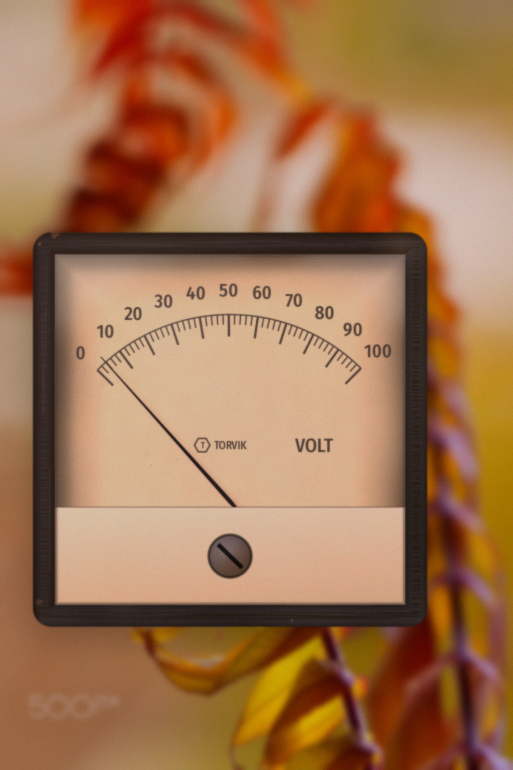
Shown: 4 V
